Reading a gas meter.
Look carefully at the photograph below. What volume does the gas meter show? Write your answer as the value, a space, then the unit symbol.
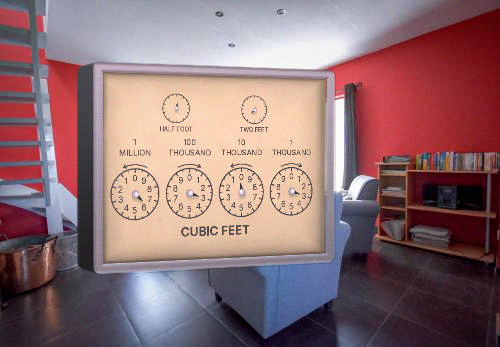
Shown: 630300 ft³
